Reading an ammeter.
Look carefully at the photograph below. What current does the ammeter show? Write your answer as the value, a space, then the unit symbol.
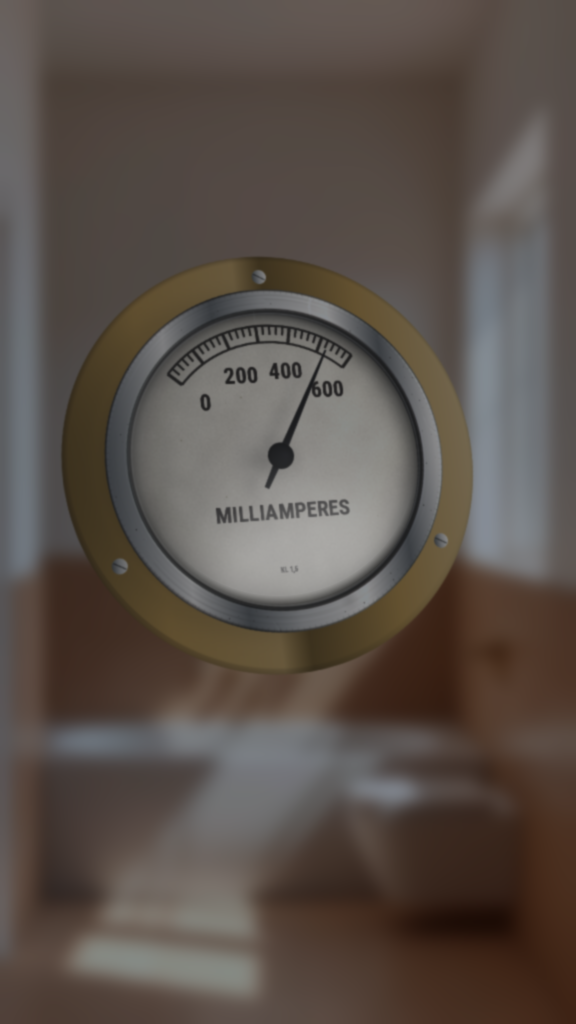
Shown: 520 mA
